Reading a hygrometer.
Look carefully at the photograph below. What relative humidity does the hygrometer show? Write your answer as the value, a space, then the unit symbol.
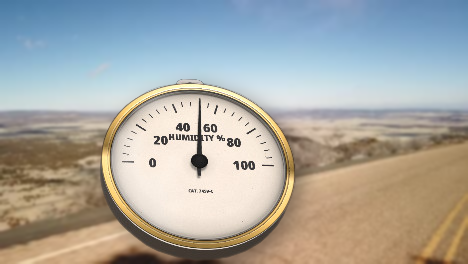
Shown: 52 %
